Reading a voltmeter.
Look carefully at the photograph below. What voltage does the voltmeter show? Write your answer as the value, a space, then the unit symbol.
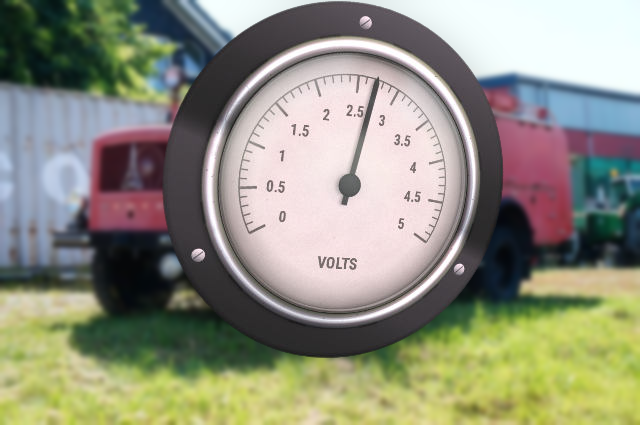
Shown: 2.7 V
